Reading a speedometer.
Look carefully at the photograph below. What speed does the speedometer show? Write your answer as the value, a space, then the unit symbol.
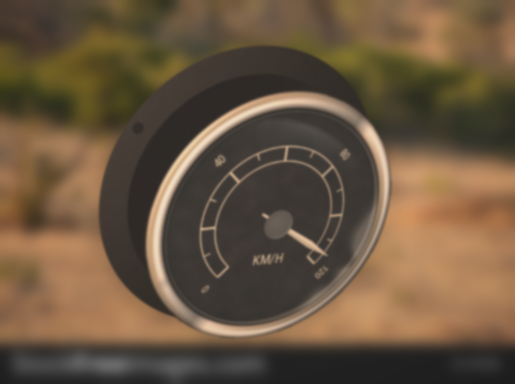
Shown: 115 km/h
